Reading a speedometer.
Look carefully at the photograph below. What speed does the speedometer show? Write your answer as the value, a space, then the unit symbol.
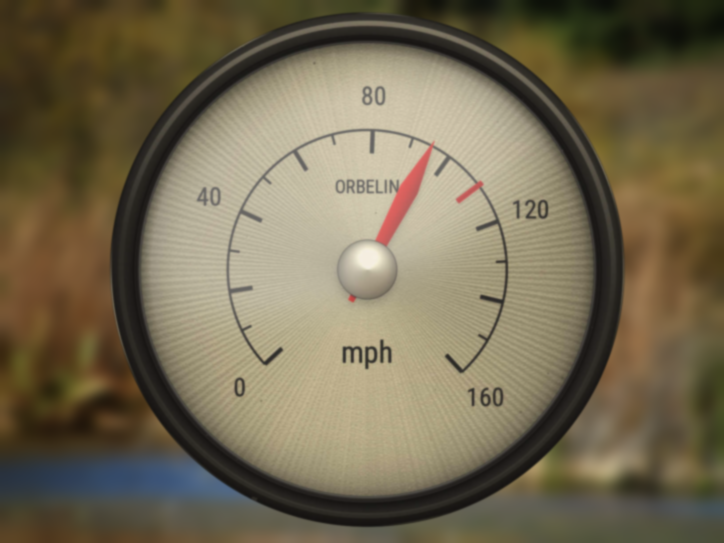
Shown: 95 mph
